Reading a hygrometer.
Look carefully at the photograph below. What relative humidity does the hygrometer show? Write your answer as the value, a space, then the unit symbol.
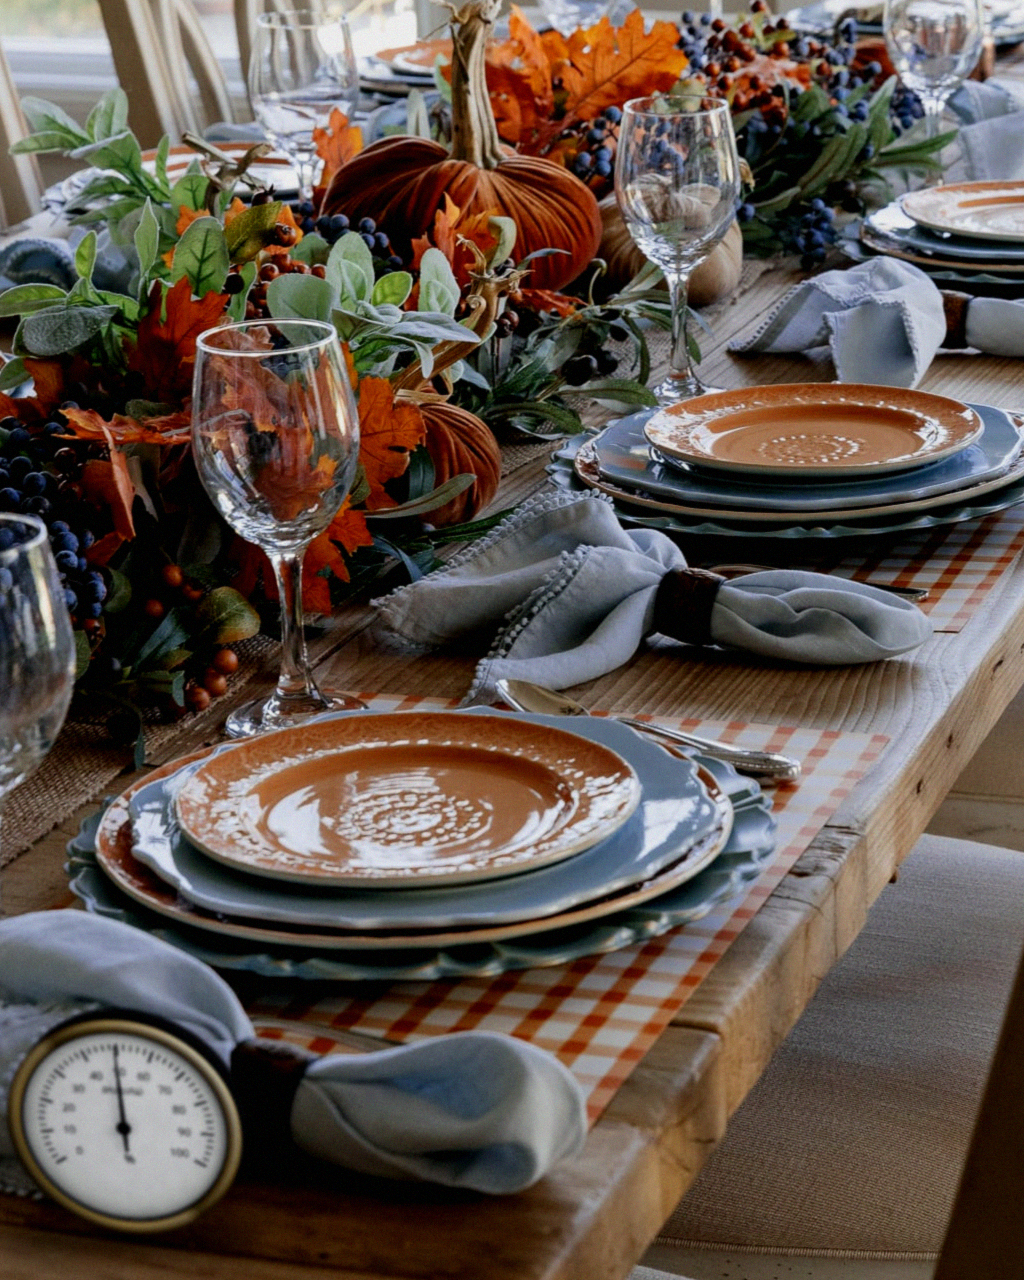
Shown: 50 %
